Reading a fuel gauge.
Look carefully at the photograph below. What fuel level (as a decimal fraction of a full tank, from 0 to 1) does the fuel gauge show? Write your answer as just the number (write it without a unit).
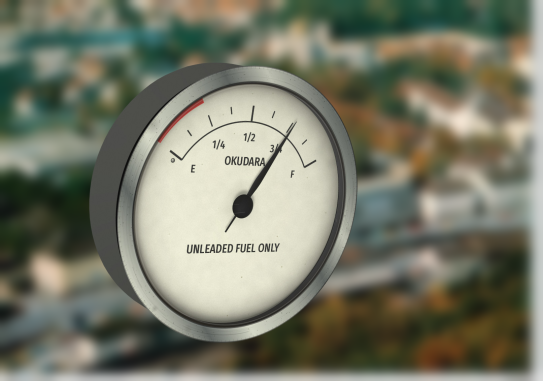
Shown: 0.75
